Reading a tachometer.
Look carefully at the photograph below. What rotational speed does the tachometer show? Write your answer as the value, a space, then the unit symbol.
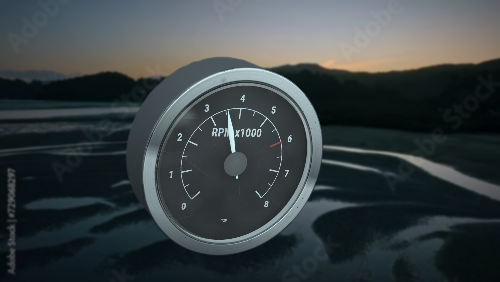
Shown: 3500 rpm
